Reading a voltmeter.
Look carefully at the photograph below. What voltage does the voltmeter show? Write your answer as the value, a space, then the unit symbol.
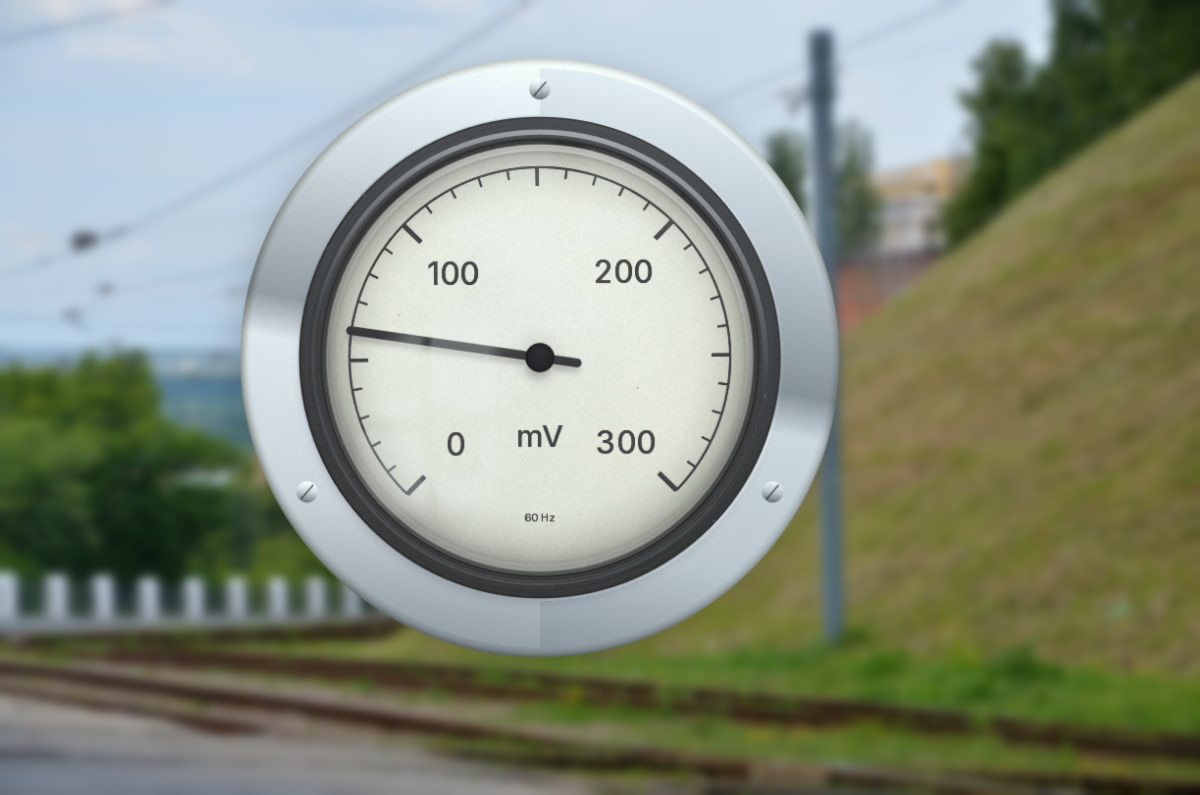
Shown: 60 mV
